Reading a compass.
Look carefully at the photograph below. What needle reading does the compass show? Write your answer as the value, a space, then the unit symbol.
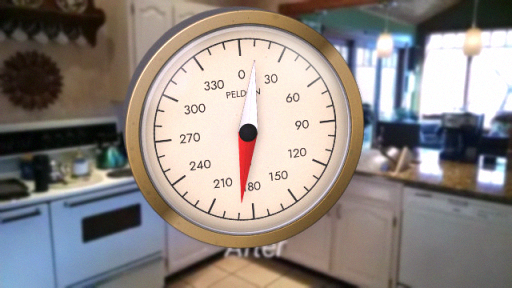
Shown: 190 °
